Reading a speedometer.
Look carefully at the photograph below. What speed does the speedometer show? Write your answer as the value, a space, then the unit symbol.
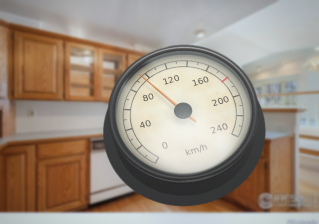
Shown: 95 km/h
